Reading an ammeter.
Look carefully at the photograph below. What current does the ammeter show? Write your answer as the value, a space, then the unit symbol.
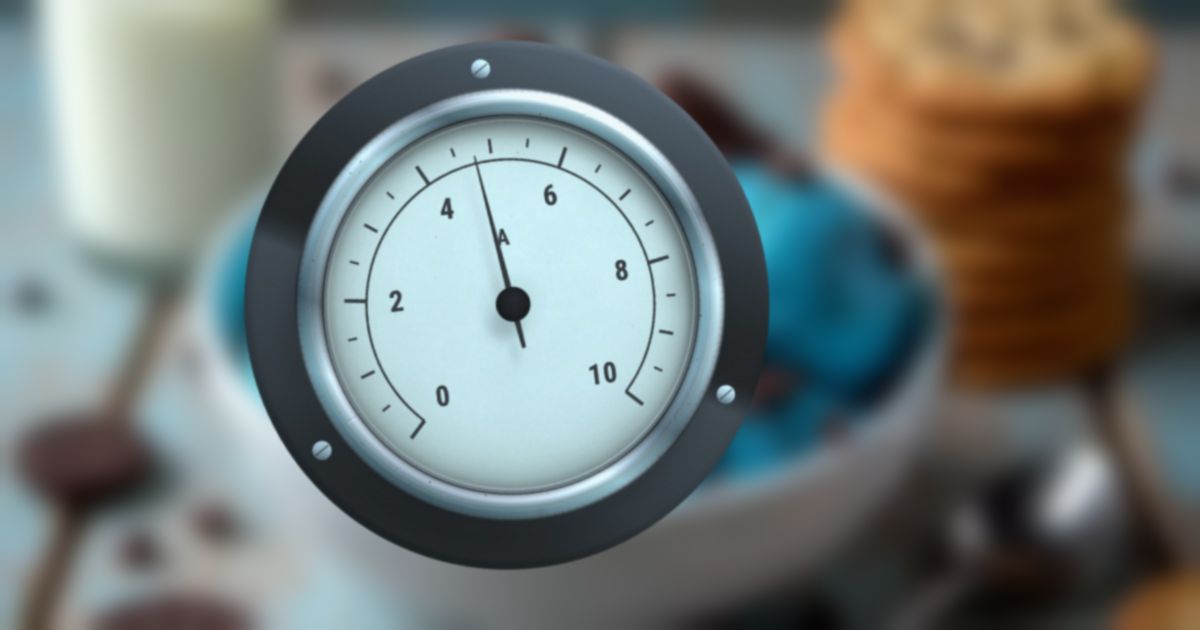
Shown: 4.75 A
